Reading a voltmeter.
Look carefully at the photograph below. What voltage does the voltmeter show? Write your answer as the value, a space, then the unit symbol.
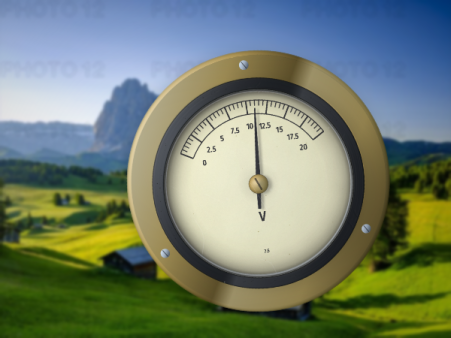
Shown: 11 V
